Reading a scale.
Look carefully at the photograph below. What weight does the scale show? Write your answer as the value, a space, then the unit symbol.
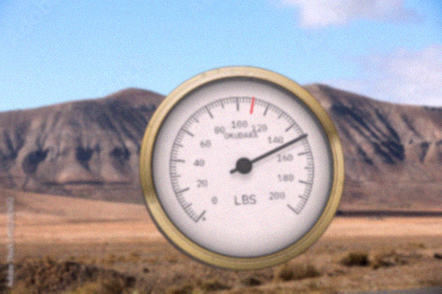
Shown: 150 lb
